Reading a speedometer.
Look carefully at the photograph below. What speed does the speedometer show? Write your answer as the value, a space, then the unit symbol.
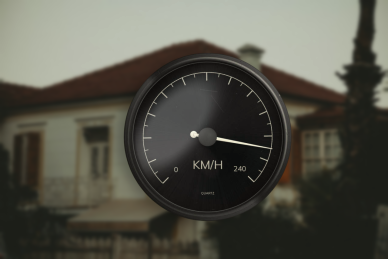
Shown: 210 km/h
